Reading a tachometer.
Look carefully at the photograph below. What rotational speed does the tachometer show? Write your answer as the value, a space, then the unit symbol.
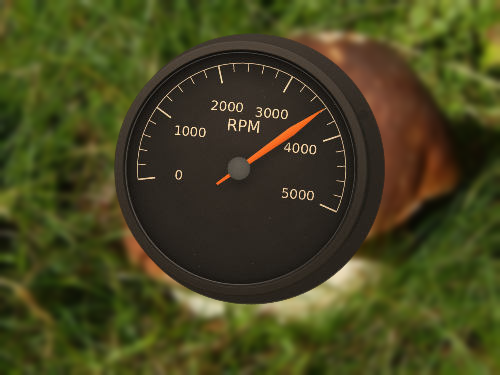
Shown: 3600 rpm
